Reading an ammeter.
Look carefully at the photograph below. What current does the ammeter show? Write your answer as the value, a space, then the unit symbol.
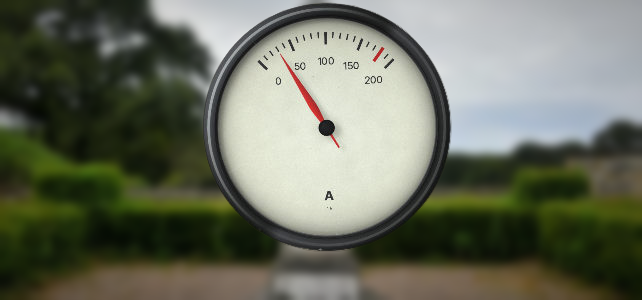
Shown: 30 A
